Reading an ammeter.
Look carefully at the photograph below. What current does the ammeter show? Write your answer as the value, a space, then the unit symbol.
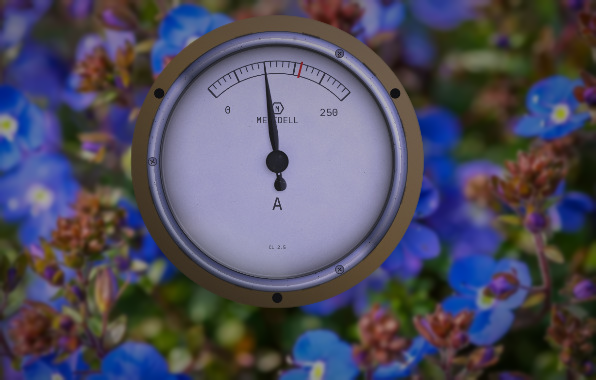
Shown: 100 A
